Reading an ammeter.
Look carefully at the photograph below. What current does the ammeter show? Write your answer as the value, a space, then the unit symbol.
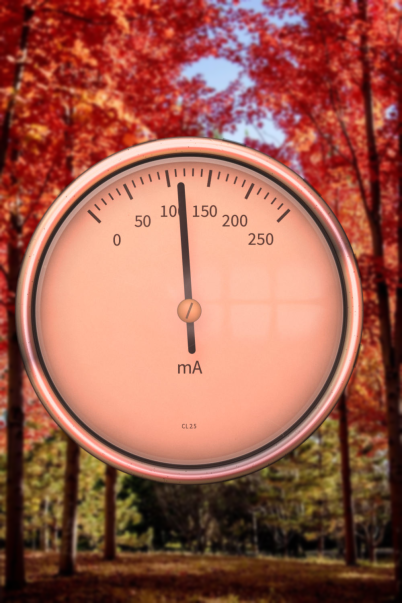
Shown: 115 mA
